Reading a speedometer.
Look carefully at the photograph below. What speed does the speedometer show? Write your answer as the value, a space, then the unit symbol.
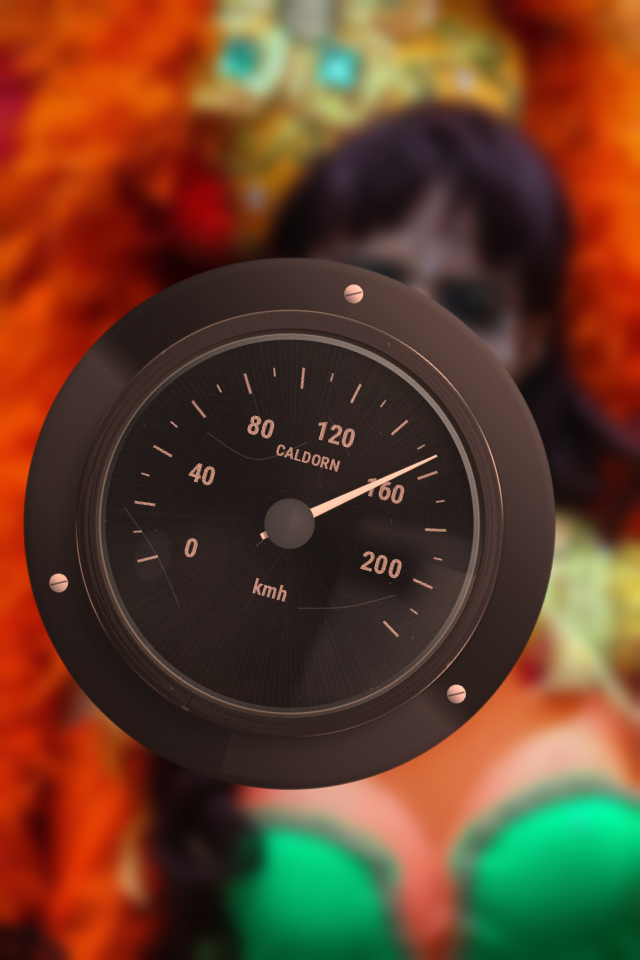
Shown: 155 km/h
